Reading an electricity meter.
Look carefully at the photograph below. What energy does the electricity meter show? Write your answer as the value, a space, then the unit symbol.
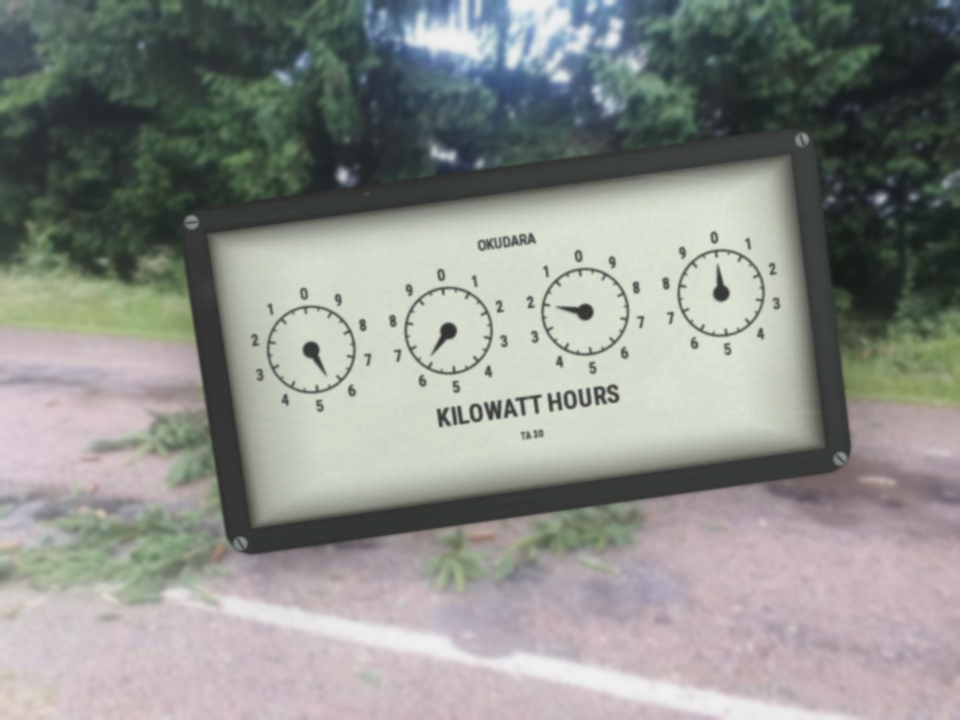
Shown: 5620 kWh
